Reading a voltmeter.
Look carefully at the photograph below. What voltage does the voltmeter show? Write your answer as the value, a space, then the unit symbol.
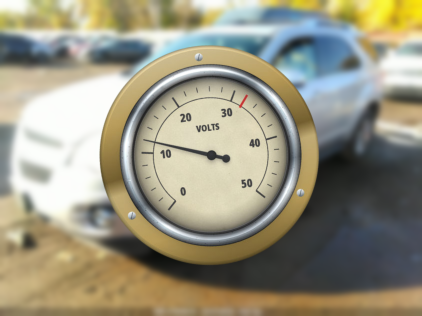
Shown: 12 V
